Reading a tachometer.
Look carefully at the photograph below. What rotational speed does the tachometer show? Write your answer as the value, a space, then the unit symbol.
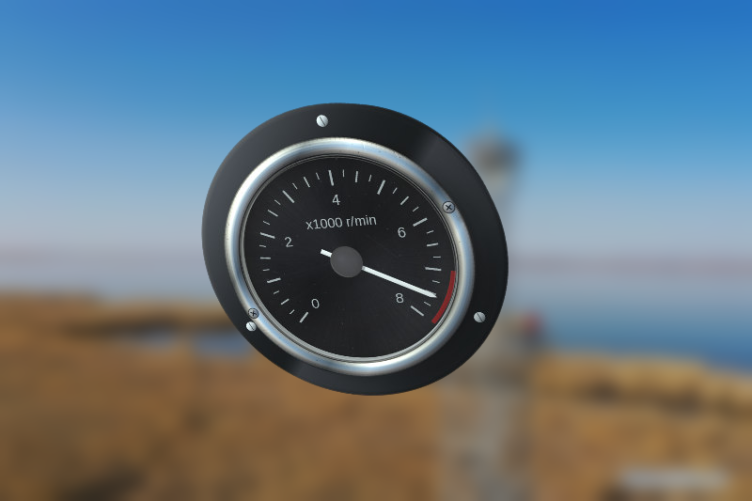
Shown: 7500 rpm
